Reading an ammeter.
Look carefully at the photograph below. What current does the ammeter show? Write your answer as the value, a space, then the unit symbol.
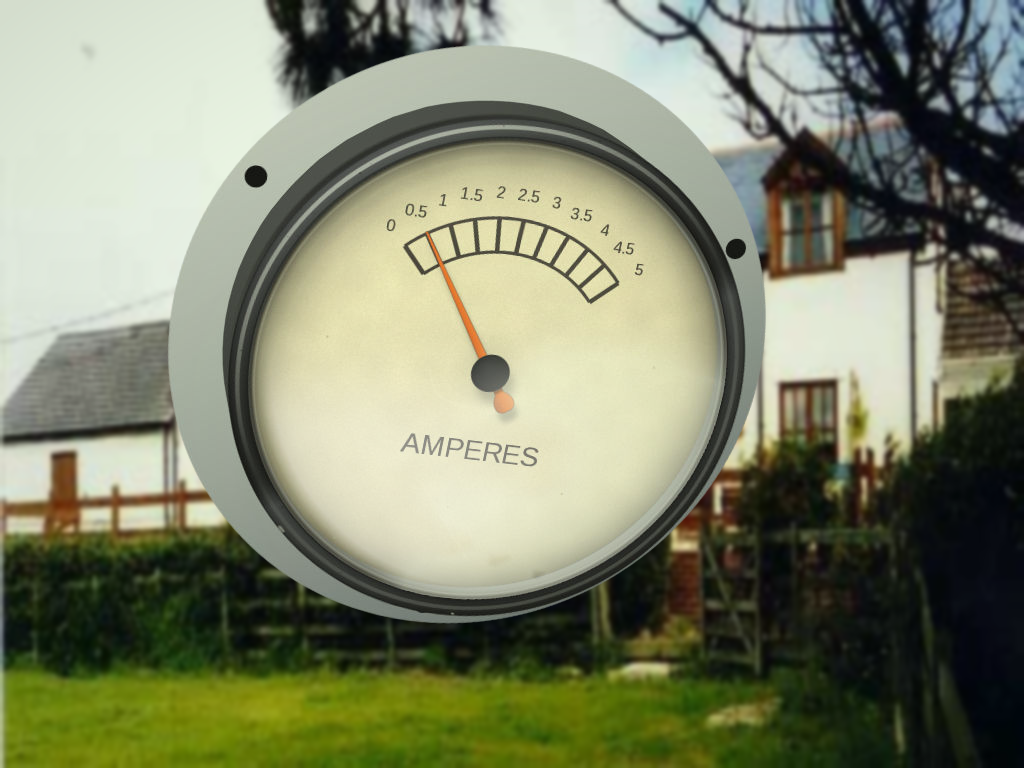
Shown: 0.5 A
